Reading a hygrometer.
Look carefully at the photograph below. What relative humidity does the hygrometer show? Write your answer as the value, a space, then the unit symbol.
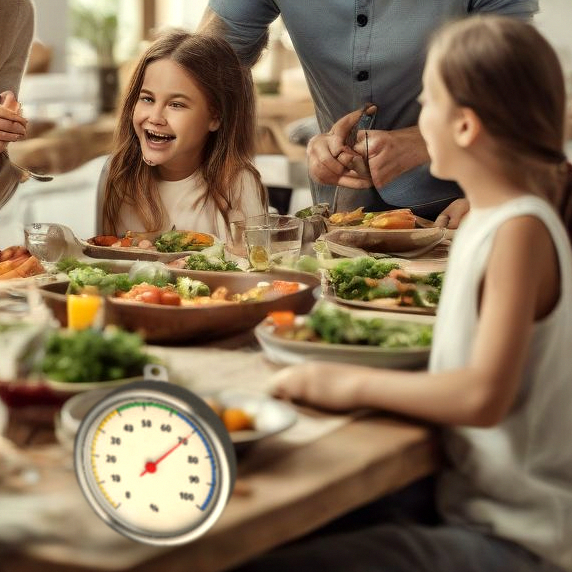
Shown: 70 %
